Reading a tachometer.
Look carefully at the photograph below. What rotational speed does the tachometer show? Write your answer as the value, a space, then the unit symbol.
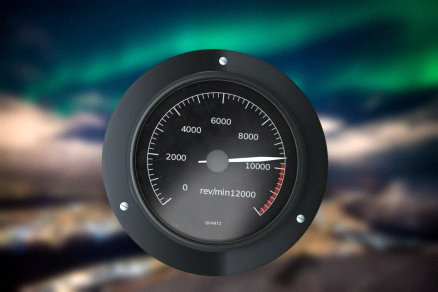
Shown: 9600 rpm
